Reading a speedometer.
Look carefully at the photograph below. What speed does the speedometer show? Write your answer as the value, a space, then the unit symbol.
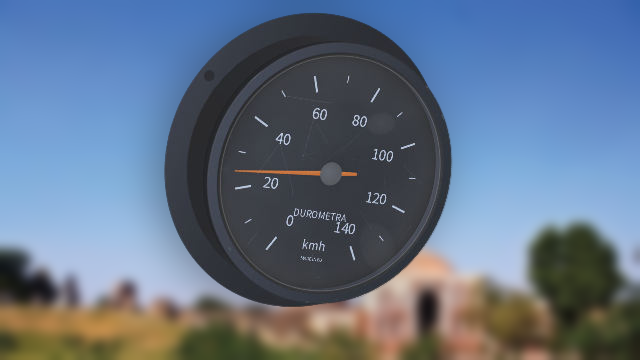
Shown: 25 km/h
